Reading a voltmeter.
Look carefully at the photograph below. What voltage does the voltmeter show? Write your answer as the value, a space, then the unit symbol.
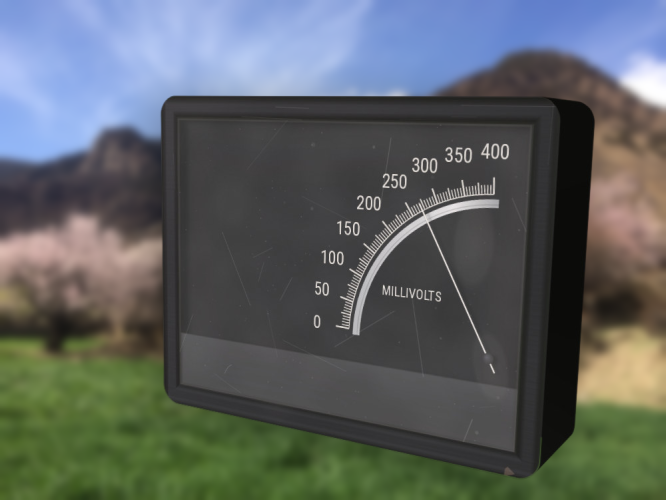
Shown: 275 mV
